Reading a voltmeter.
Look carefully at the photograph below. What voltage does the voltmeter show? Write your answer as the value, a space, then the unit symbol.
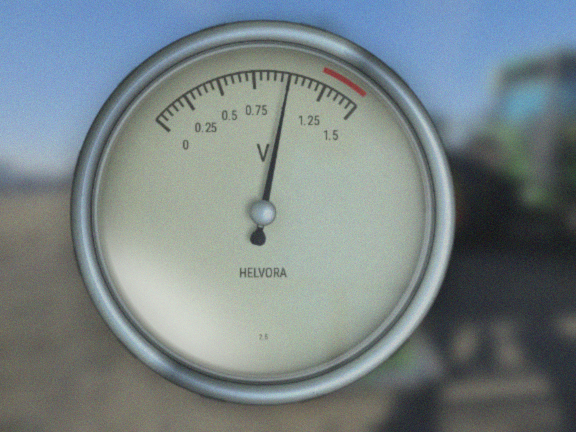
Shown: 1 V
